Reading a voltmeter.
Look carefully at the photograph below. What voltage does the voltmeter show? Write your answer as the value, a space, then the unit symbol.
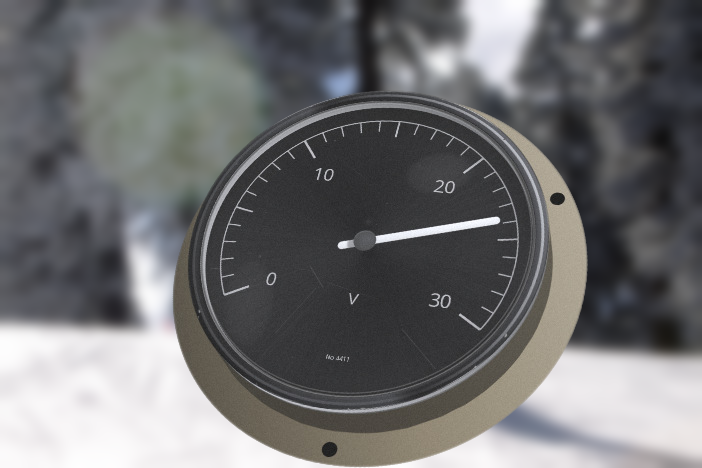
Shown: 24 V
